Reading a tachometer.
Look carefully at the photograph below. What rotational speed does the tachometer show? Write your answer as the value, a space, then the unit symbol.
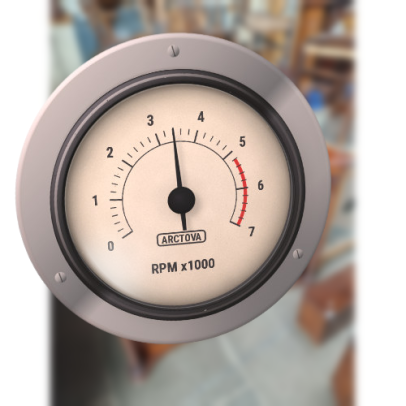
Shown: 3400 rpm
